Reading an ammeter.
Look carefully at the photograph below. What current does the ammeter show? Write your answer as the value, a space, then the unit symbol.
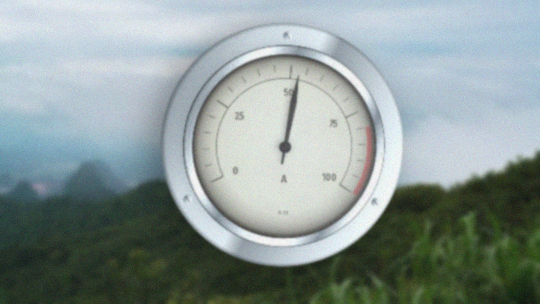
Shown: 52.5 A
